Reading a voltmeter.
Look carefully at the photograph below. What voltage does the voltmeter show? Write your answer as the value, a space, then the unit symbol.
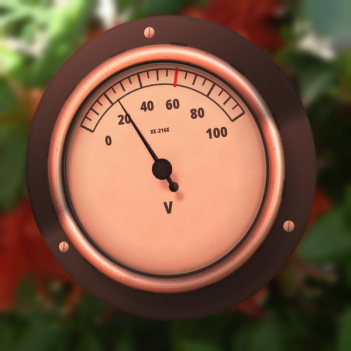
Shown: 25 V
